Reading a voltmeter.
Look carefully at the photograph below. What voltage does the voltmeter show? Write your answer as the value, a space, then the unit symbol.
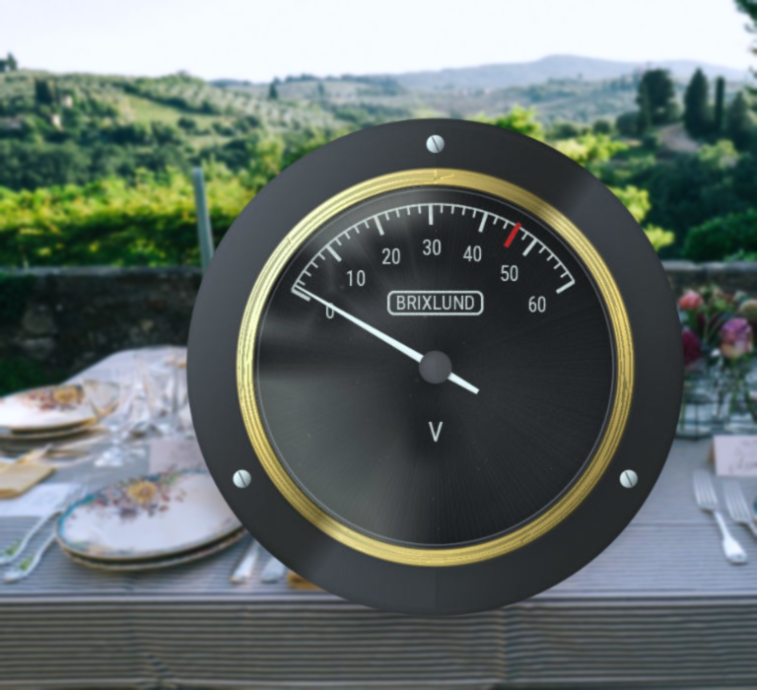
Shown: 1 V
